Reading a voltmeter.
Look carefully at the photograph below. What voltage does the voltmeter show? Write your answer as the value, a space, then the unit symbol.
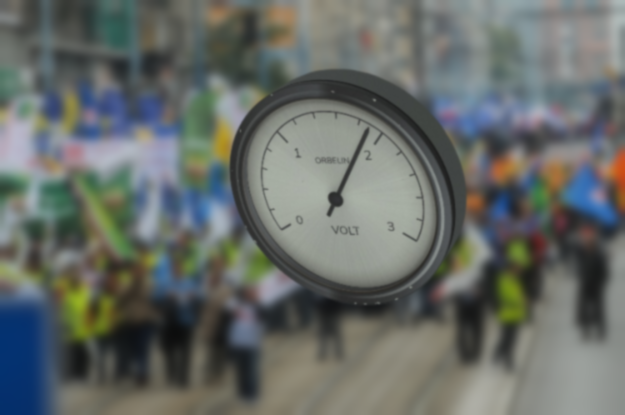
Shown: 1.9 V
